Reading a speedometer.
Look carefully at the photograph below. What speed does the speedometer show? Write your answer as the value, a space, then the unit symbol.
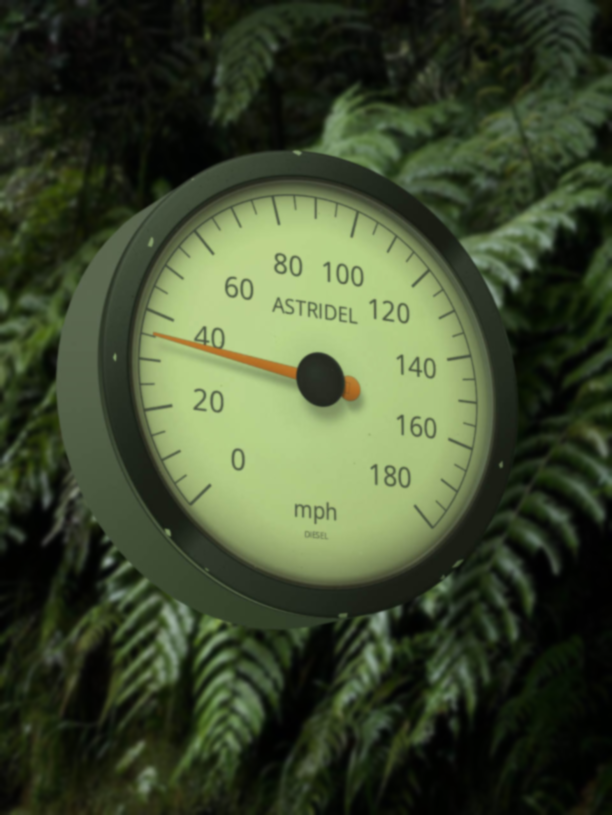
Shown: 35 mph
